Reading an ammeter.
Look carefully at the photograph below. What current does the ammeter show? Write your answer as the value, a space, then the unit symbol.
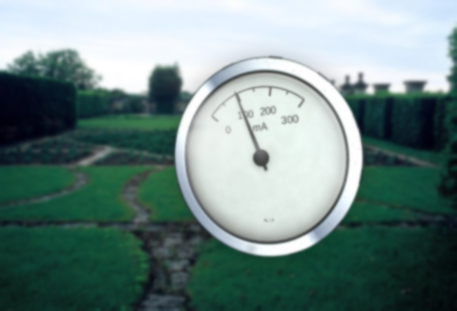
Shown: 100 mA
